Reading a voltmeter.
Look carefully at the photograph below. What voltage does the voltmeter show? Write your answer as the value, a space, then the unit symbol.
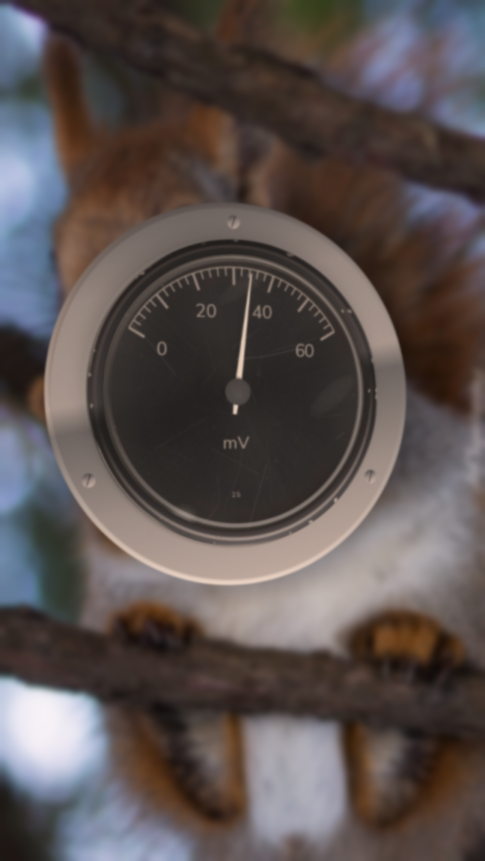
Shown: 34 mV
